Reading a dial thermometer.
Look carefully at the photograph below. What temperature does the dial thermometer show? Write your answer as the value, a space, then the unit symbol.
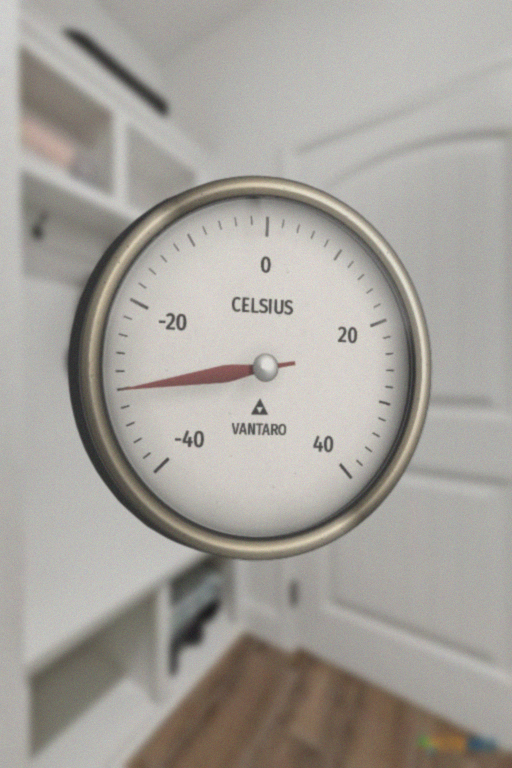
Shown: -30 °C
